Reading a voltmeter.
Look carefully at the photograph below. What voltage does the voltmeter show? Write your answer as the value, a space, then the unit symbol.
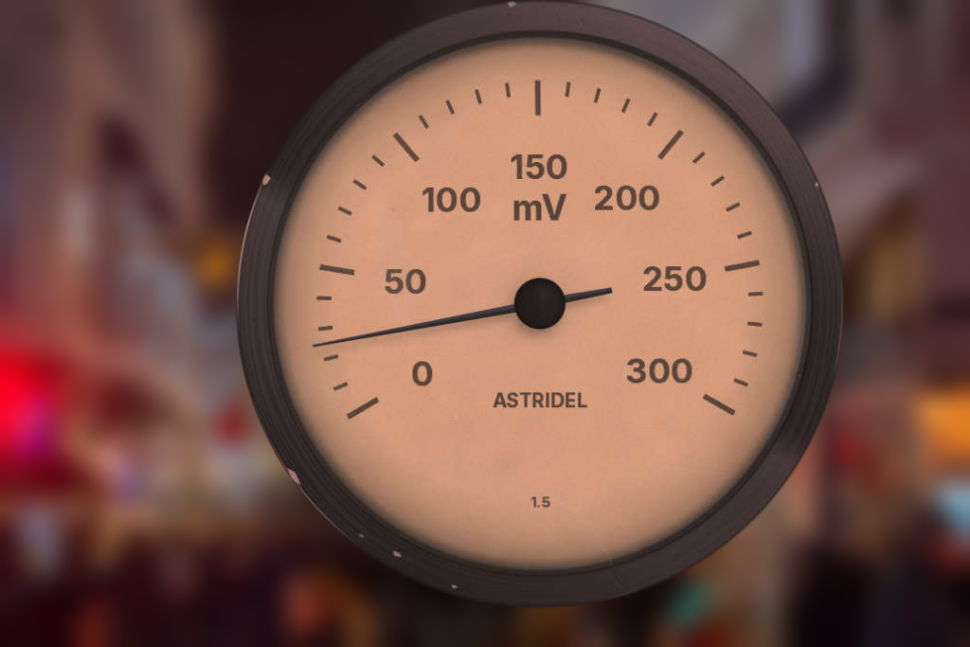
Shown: 25 mV
